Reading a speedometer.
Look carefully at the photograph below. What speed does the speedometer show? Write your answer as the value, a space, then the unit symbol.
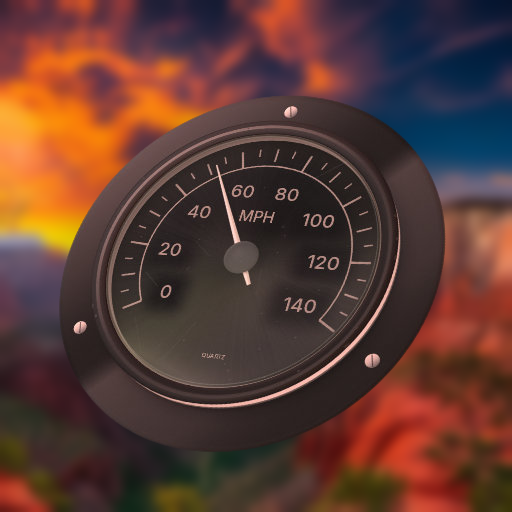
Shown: 52.5 mph
